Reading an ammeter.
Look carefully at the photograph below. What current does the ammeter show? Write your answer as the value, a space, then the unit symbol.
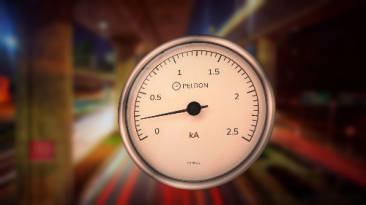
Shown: 0.2 kA
